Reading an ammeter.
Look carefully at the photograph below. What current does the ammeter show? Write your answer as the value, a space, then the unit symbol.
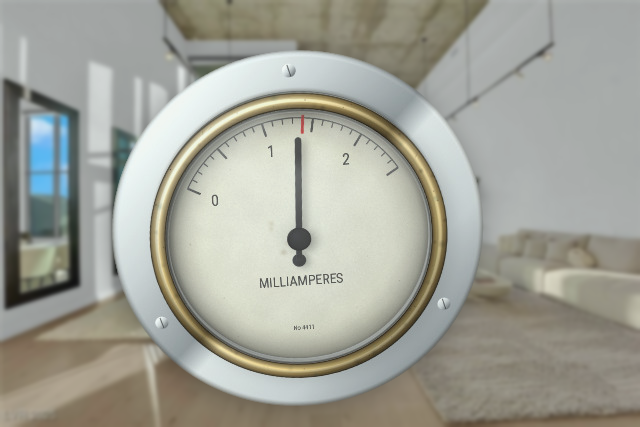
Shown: 1.35 mA
